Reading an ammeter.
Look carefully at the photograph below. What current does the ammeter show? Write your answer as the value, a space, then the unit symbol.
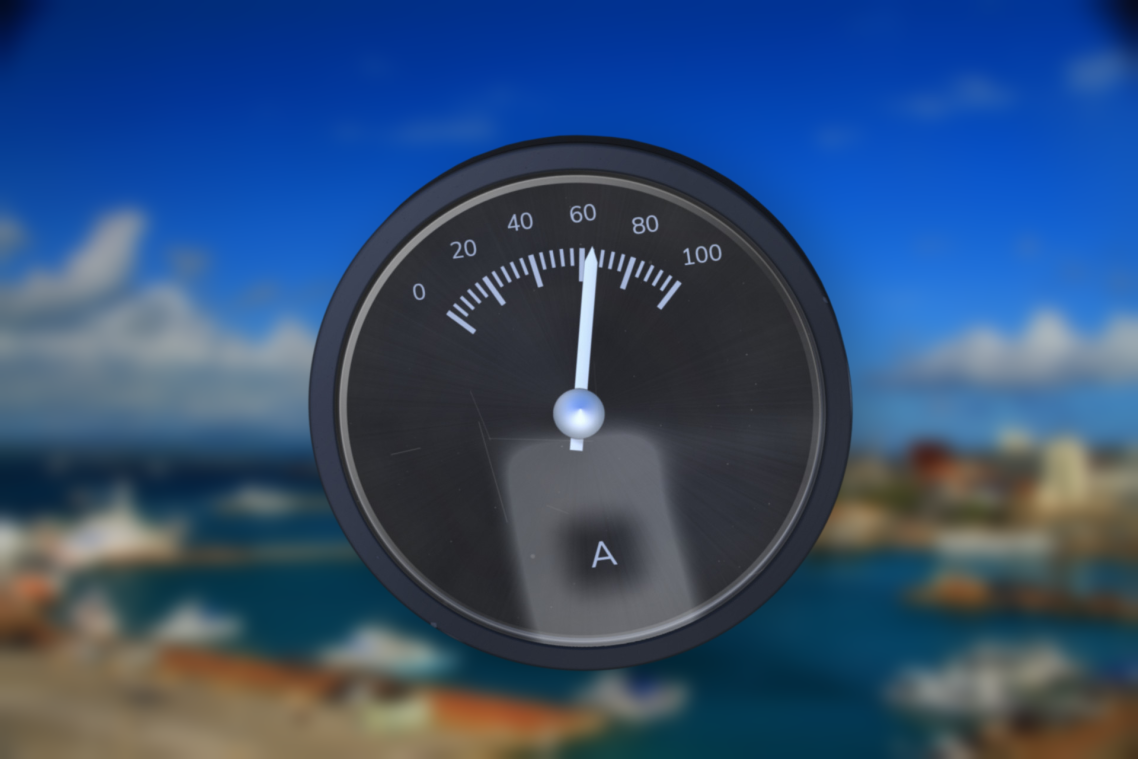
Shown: 64 A
